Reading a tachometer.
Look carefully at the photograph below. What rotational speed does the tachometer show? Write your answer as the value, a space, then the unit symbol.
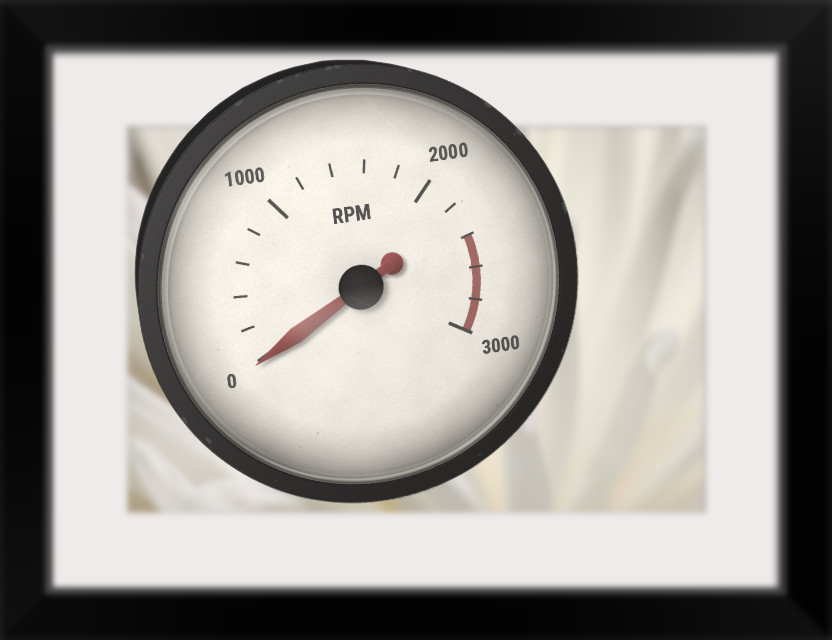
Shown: 0 rpm
